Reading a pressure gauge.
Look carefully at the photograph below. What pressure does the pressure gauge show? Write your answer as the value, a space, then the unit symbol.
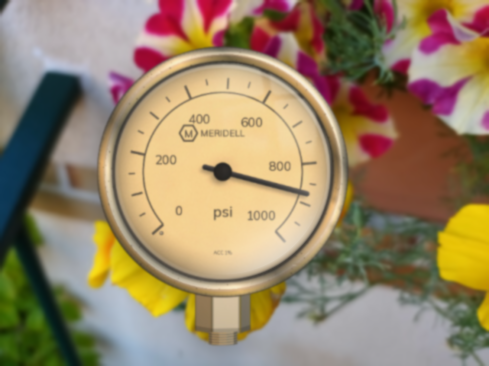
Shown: 875 psi
